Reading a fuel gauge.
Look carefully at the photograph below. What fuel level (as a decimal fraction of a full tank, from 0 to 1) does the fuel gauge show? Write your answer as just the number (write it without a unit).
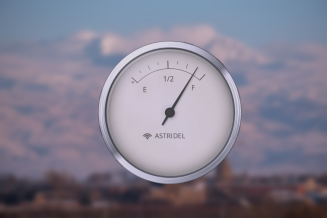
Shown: 0.875
